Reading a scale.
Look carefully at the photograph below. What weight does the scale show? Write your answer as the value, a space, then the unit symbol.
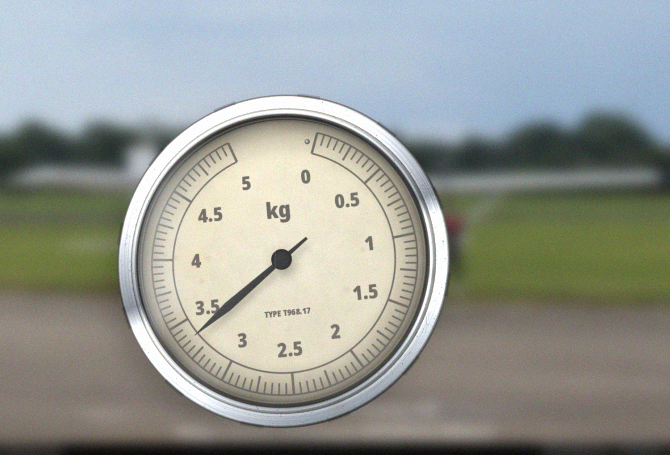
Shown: 3.35 kg
